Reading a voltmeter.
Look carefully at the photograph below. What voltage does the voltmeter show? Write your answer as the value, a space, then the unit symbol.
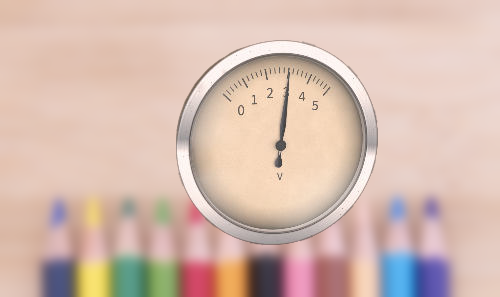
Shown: 3 V
